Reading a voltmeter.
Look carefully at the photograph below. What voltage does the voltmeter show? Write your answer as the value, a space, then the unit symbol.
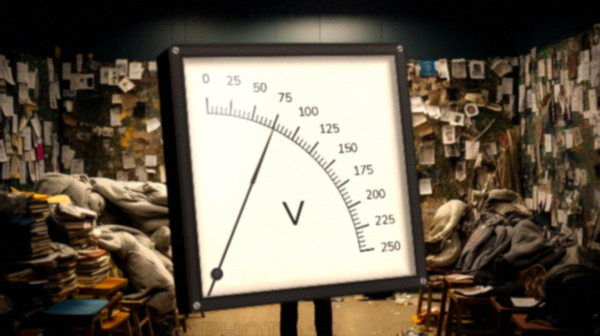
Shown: 75 V
